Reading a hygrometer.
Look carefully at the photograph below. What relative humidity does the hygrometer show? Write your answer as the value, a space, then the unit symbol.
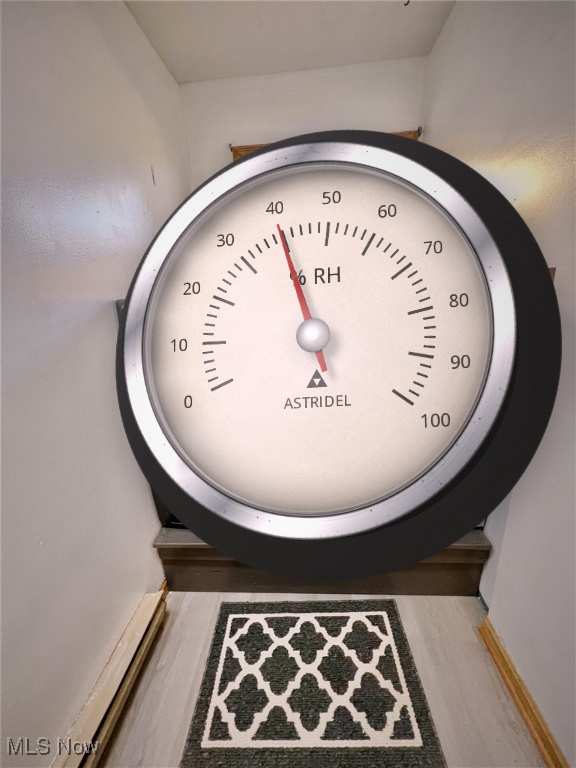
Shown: 40 %
